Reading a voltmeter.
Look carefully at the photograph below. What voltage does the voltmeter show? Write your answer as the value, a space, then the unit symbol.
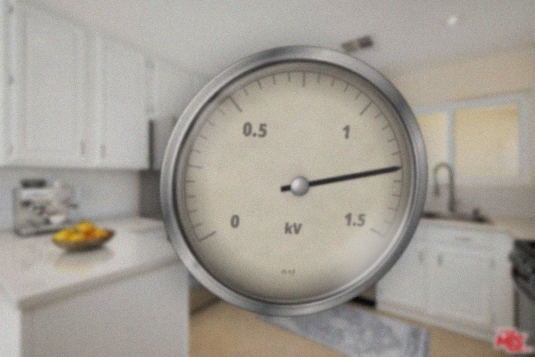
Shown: 1.25 kV
